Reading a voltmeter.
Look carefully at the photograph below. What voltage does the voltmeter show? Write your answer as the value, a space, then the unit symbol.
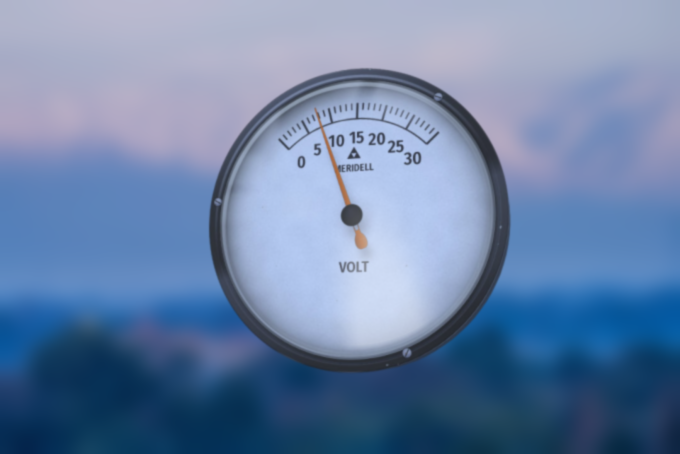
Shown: 8 V
